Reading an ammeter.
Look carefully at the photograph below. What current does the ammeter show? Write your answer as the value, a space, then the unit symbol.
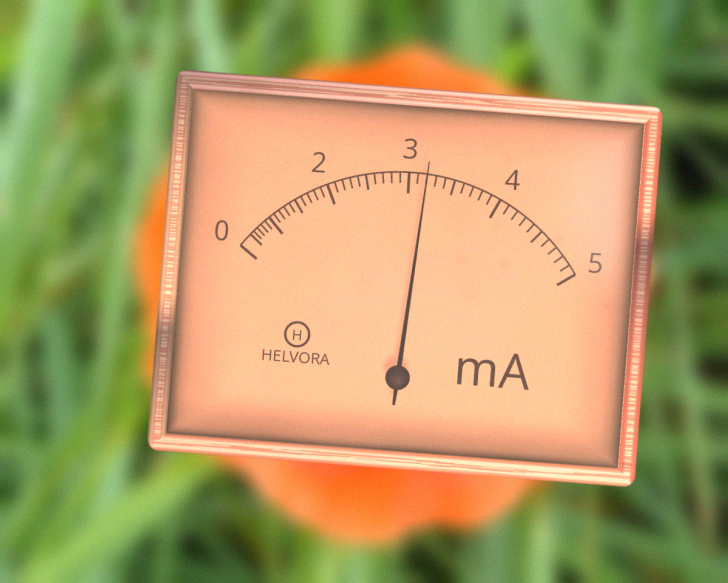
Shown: 3.2 mA
